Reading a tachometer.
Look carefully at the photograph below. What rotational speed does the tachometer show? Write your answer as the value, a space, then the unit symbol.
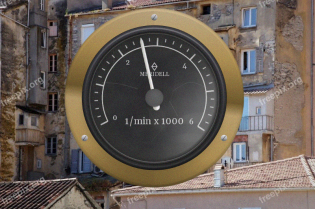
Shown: 2600 rpm
